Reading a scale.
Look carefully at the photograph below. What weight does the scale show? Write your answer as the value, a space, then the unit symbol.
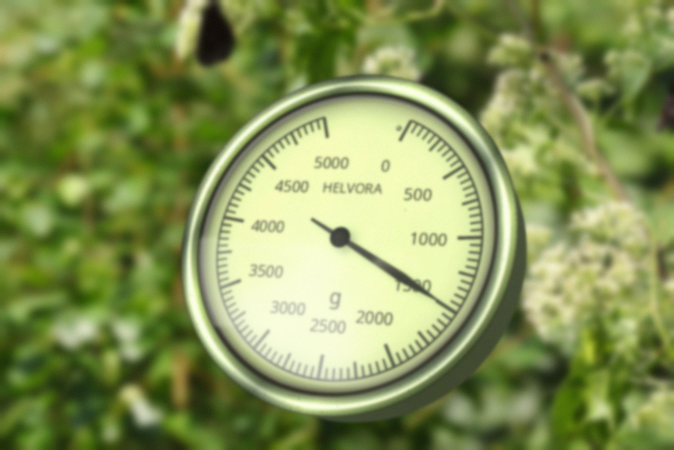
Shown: 1500 g
